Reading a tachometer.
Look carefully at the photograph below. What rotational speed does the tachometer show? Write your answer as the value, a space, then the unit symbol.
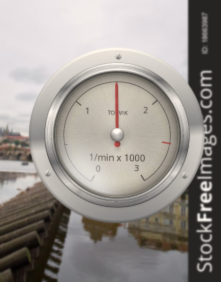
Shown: 1500 rpm
